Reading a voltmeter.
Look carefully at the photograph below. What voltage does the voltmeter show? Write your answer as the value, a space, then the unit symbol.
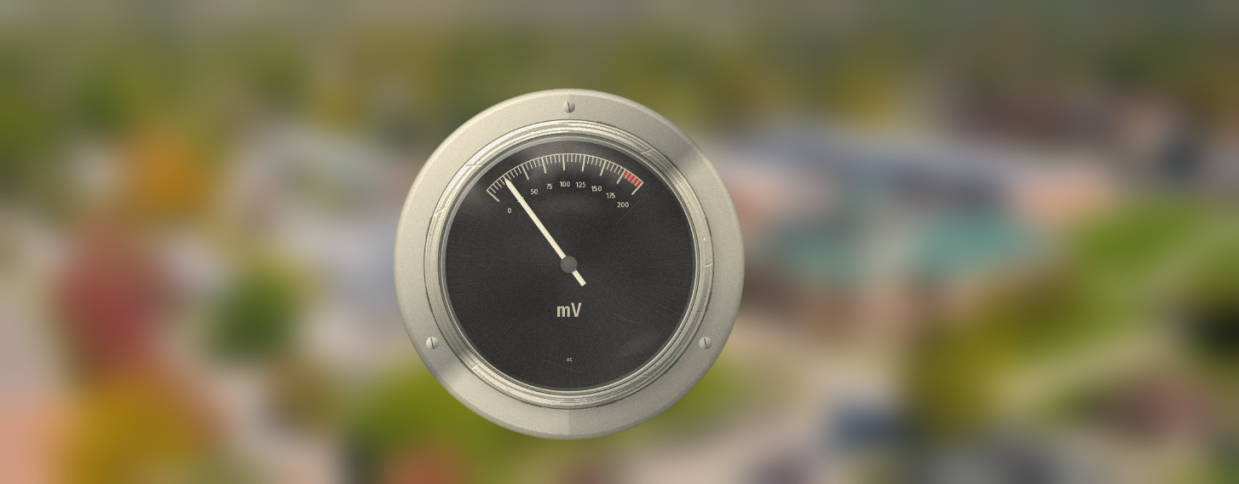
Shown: 25 mV
